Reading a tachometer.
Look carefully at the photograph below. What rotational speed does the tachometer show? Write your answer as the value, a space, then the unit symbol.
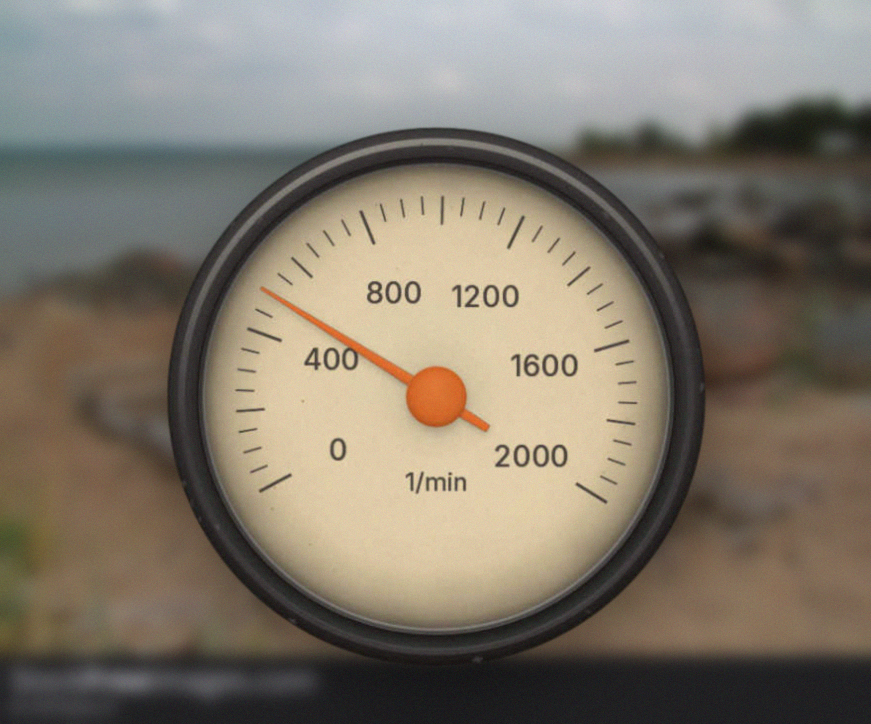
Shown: 500 rpm
